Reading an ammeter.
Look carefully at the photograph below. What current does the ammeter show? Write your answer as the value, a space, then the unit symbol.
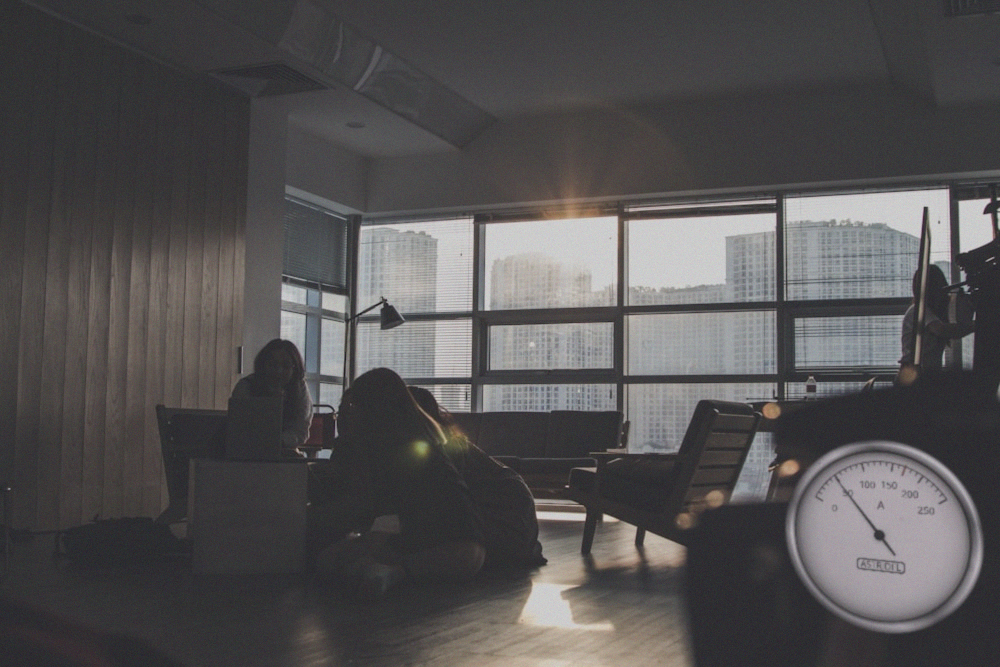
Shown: 50 A
